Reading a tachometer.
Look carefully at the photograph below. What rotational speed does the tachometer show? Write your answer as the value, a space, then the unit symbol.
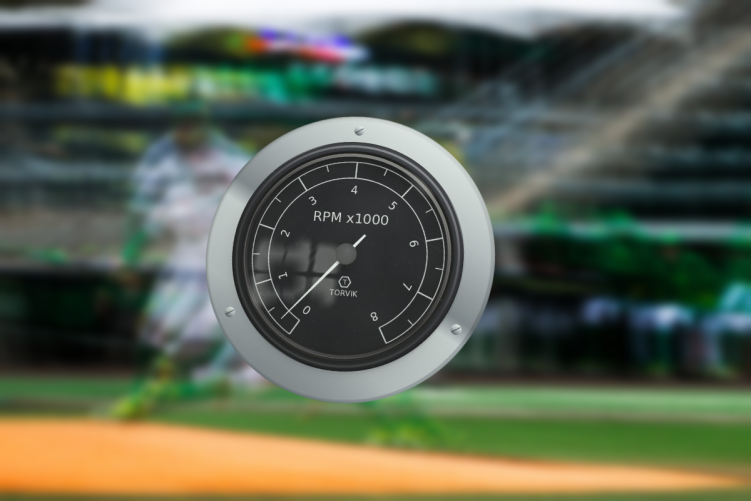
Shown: 250 rpm
